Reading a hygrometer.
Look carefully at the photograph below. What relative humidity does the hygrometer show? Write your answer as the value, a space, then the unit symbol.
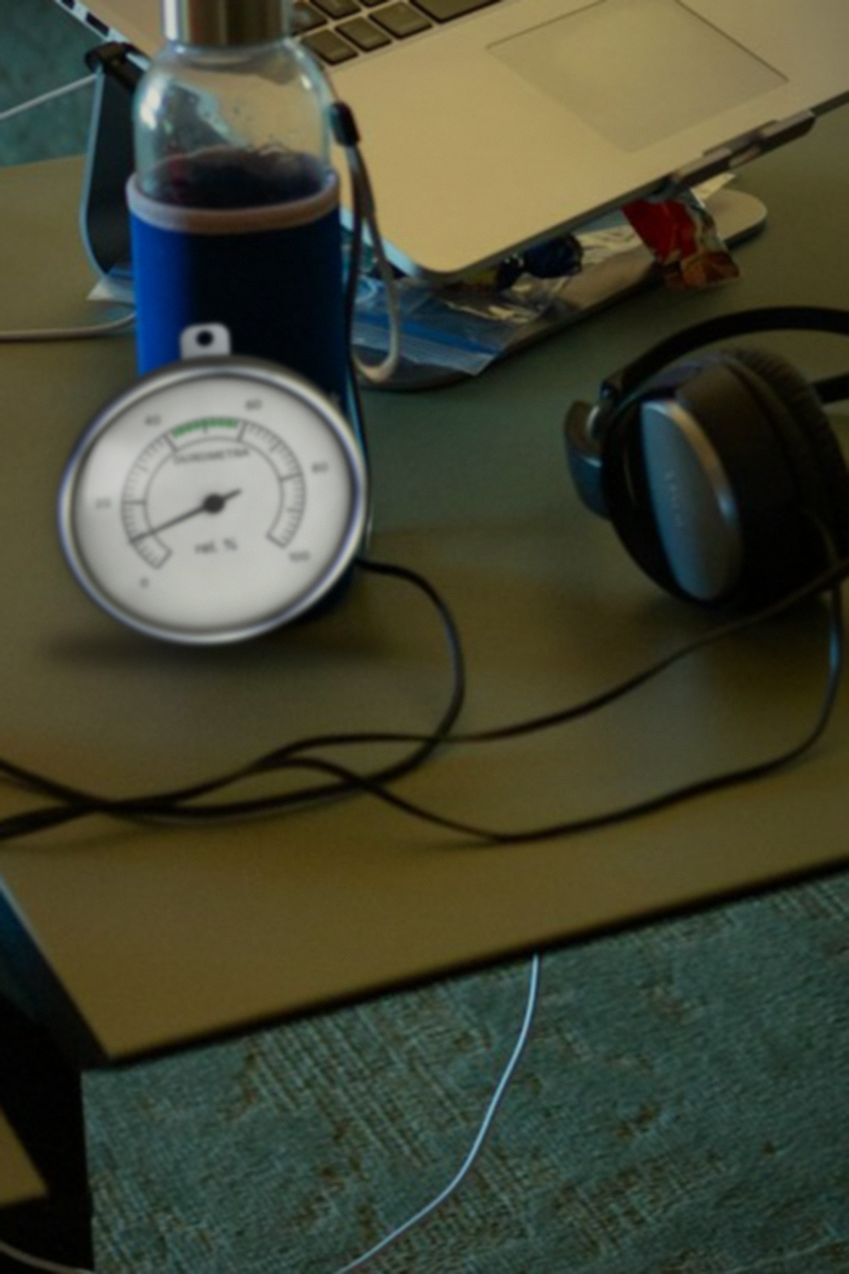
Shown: 10 %
